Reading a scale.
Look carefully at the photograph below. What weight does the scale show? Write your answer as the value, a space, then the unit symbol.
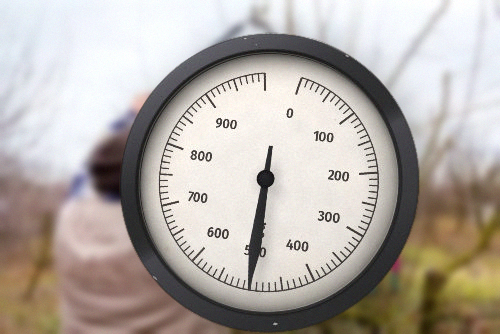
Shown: 500 g
